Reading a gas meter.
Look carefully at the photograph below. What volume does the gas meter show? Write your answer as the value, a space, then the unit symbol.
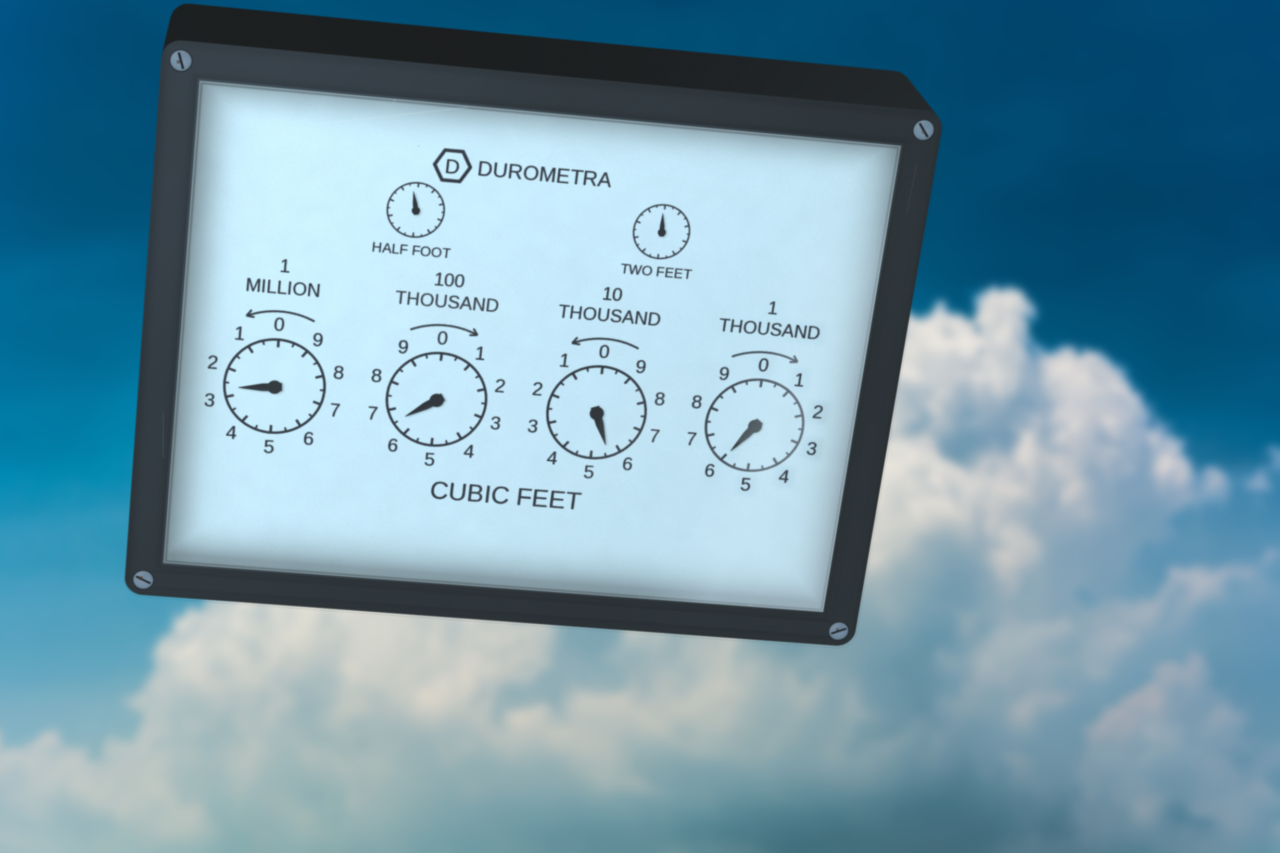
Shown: 265600 ft³
